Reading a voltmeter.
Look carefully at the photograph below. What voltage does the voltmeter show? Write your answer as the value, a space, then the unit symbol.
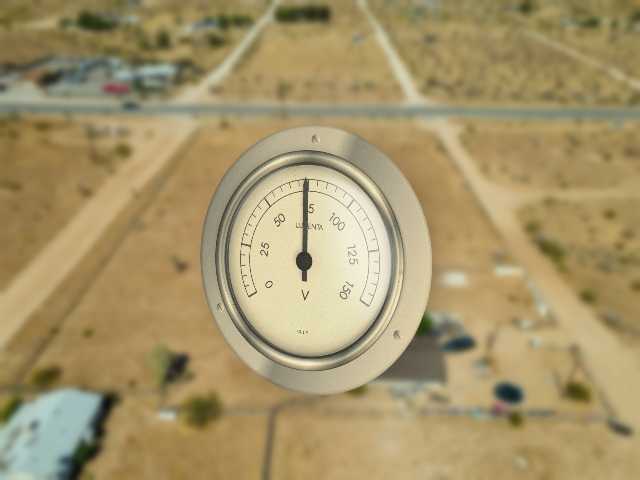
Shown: 75 V
